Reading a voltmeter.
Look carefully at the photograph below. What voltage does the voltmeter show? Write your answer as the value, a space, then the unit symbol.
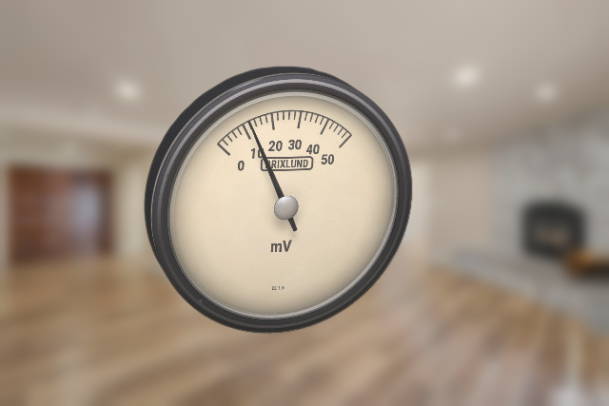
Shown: 12 mV
